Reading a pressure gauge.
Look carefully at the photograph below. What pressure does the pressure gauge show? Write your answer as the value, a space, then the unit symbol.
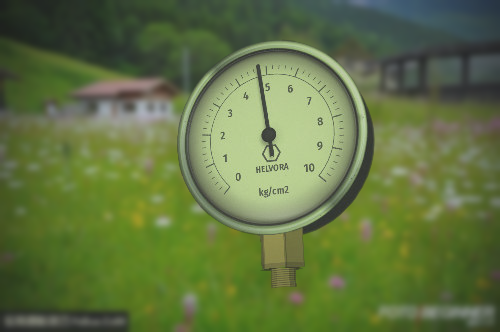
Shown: 4.8 kg/cm²
